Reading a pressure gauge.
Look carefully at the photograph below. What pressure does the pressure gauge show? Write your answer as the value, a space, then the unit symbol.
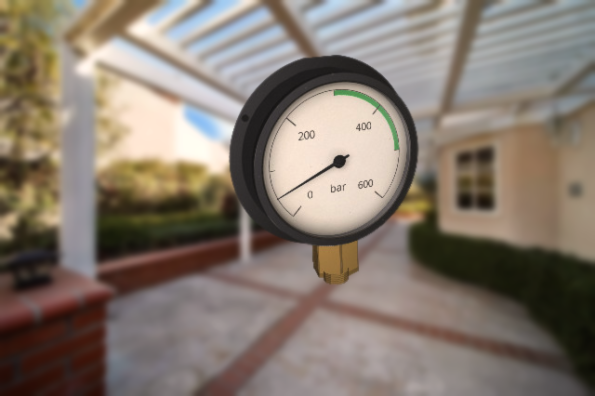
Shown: 50 bar
